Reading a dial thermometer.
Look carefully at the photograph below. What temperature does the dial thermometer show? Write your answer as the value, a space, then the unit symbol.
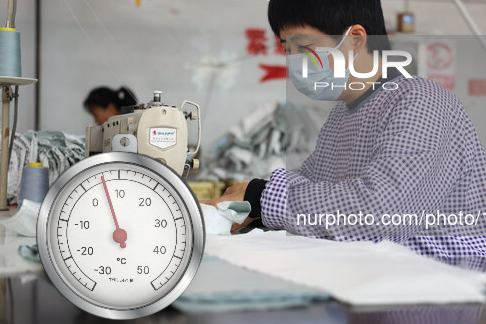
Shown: 6 °C
